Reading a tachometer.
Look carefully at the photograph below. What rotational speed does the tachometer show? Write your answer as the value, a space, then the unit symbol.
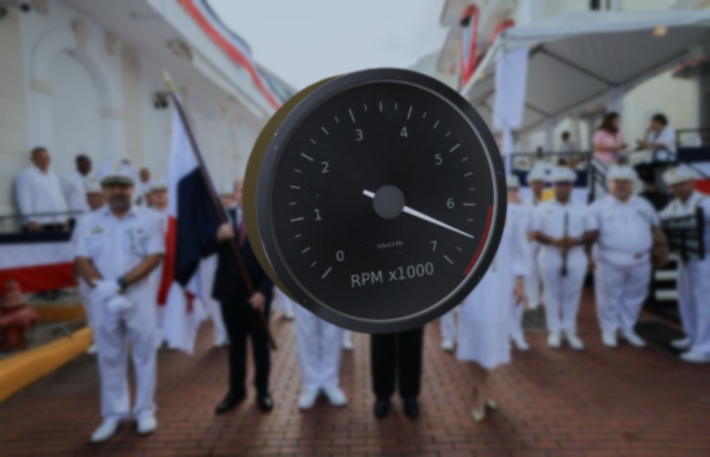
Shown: 6500 rpm
